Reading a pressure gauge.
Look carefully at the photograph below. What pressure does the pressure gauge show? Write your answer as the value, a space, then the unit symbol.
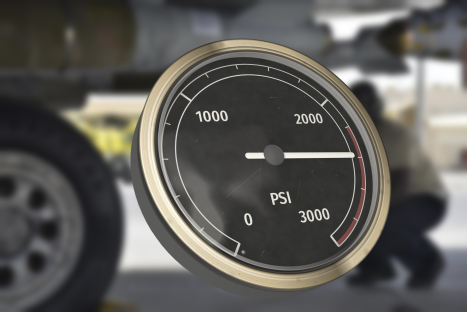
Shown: 2400 psi
